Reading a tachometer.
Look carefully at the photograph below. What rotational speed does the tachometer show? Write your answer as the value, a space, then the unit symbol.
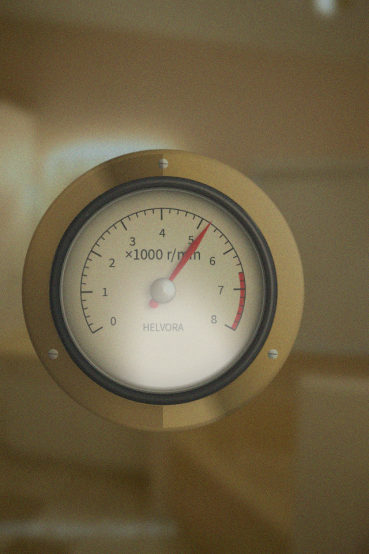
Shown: 5200 rpm
